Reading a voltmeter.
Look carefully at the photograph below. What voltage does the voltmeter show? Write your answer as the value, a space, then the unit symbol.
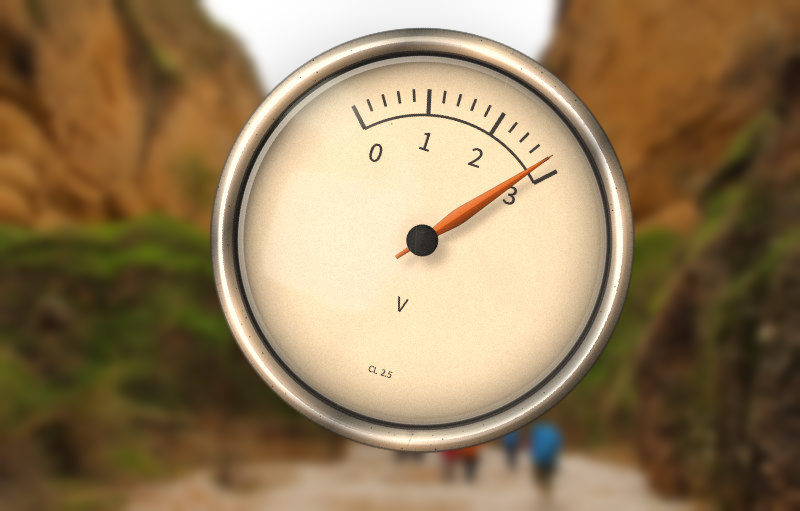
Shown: 2.8 V
